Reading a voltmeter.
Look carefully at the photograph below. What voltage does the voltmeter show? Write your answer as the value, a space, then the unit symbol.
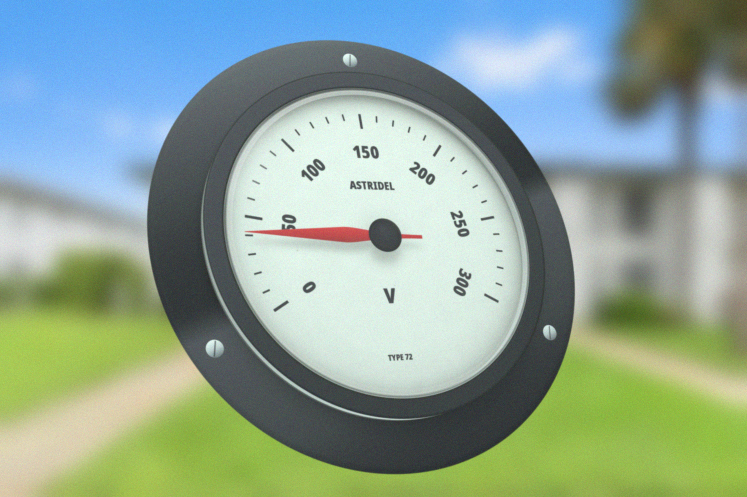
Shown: 40 V
